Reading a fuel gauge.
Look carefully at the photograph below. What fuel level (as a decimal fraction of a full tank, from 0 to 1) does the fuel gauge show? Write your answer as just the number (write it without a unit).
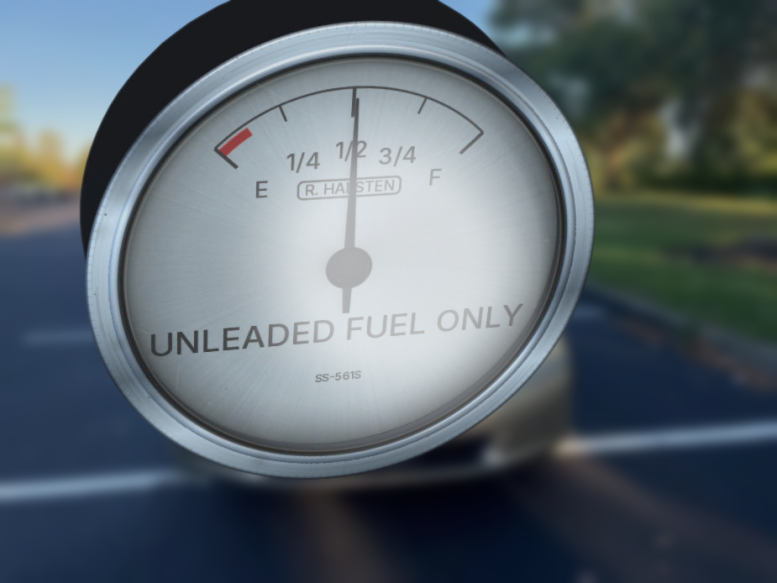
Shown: 0.5
